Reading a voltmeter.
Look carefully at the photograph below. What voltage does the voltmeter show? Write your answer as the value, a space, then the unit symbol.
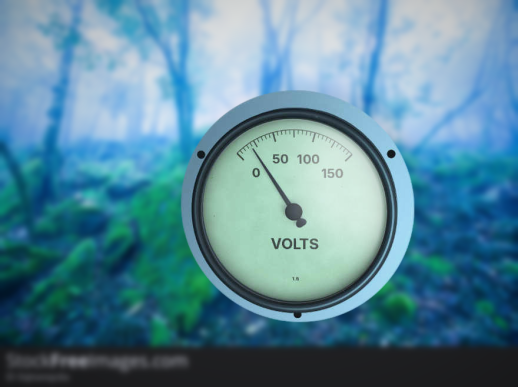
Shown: 20 V
